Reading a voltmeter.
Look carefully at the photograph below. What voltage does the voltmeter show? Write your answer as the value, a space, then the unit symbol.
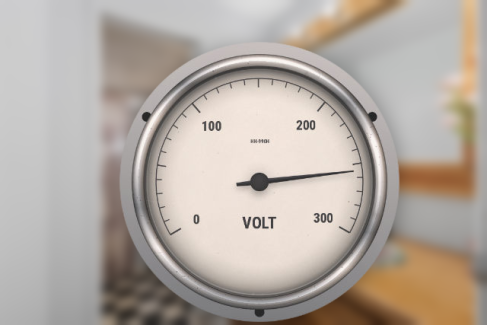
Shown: 255 V
